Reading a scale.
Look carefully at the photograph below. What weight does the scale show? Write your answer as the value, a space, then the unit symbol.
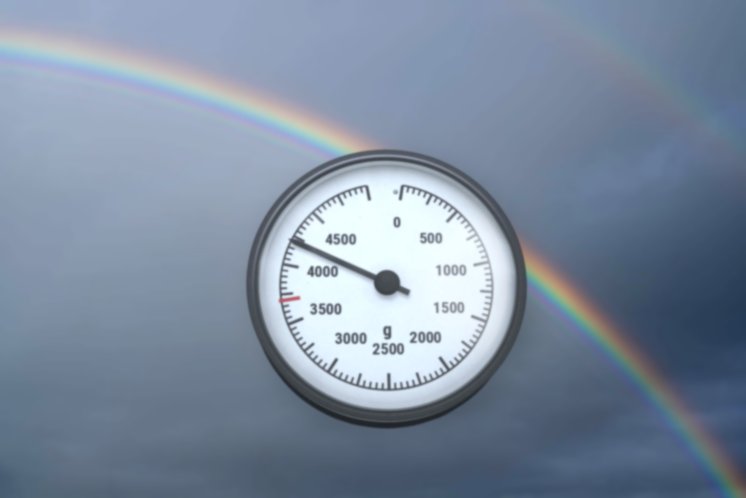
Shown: 4200 g
